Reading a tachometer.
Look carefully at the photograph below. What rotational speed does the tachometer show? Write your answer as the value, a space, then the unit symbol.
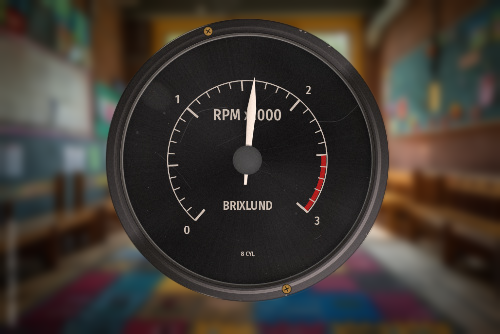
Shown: 1600 rpm
